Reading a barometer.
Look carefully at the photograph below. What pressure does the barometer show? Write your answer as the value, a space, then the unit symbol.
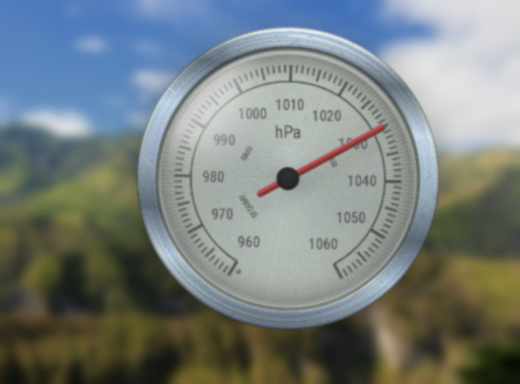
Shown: 1030 hPa
